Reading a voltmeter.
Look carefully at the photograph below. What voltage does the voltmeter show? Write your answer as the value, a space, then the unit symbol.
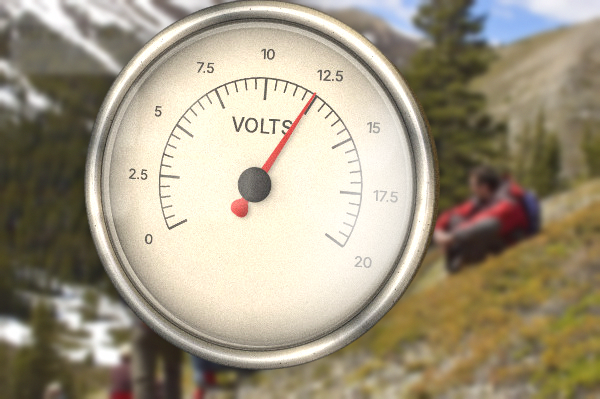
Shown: 12.5 V
